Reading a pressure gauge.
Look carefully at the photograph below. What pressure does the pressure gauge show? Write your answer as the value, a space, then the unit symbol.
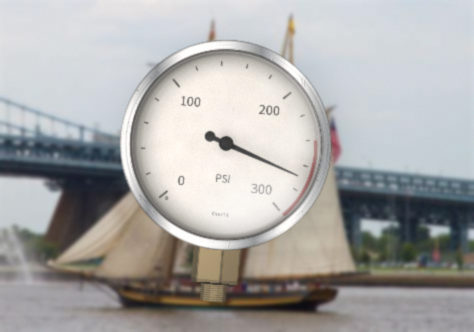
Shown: 270 psi
